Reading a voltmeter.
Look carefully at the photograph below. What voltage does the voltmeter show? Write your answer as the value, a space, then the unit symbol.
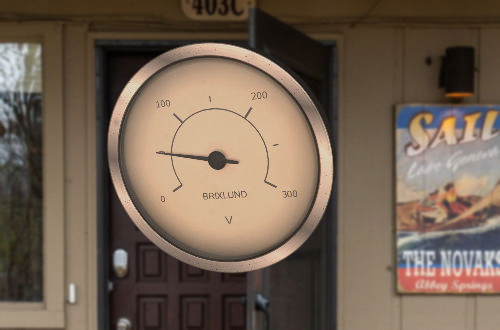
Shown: 50 V
